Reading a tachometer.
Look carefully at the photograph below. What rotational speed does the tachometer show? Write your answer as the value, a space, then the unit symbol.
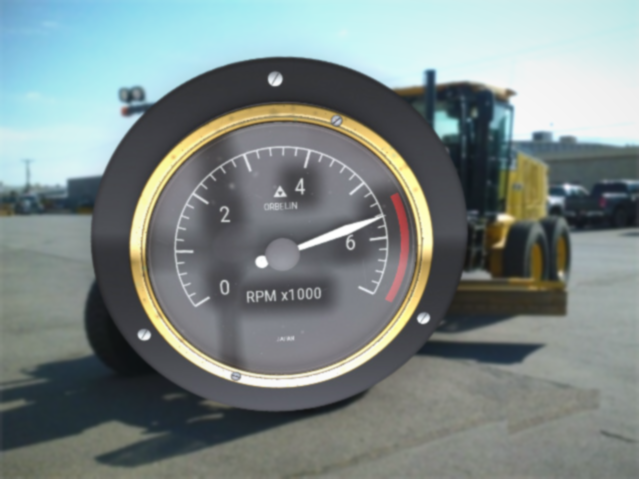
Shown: 5600 rpm
